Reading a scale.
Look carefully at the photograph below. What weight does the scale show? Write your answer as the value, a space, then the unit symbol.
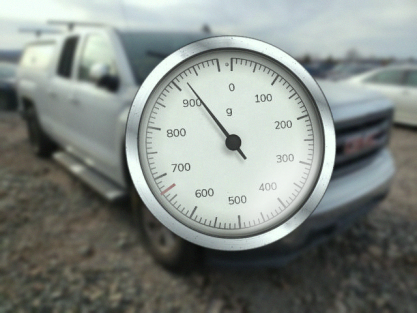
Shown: 920 g
